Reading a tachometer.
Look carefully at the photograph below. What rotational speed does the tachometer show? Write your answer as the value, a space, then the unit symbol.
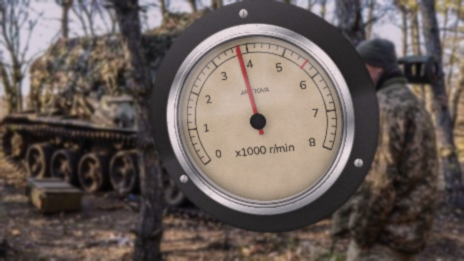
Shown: 3800 rpm
